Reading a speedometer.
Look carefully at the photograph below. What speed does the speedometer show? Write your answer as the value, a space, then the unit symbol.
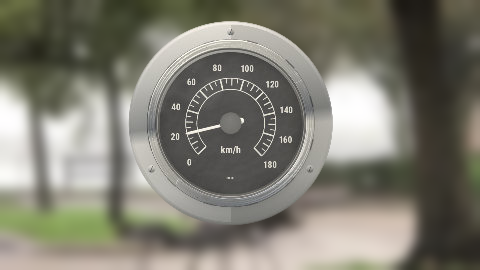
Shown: 20 km/h
